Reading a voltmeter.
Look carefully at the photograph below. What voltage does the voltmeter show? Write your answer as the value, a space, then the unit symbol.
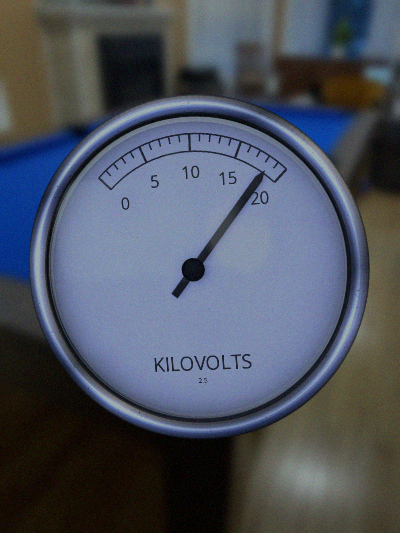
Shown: 18.5 kV
